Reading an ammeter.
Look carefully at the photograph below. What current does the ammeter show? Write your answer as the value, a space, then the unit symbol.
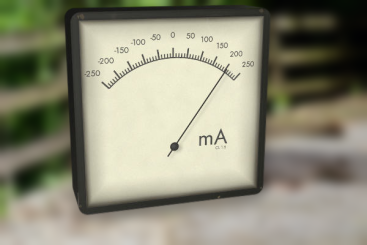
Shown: 200 mA
